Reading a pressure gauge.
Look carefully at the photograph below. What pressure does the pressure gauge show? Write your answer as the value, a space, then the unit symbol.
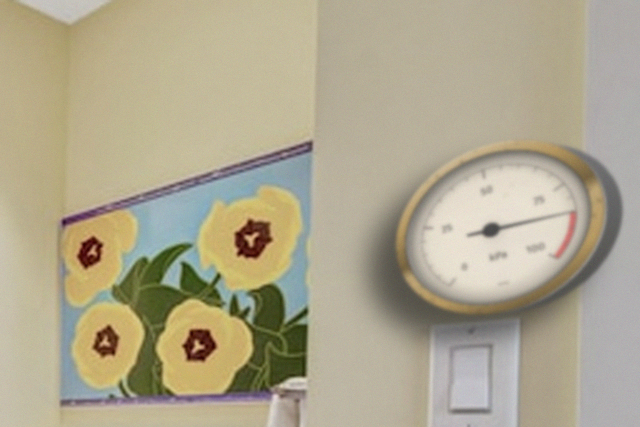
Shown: 85 kPa
